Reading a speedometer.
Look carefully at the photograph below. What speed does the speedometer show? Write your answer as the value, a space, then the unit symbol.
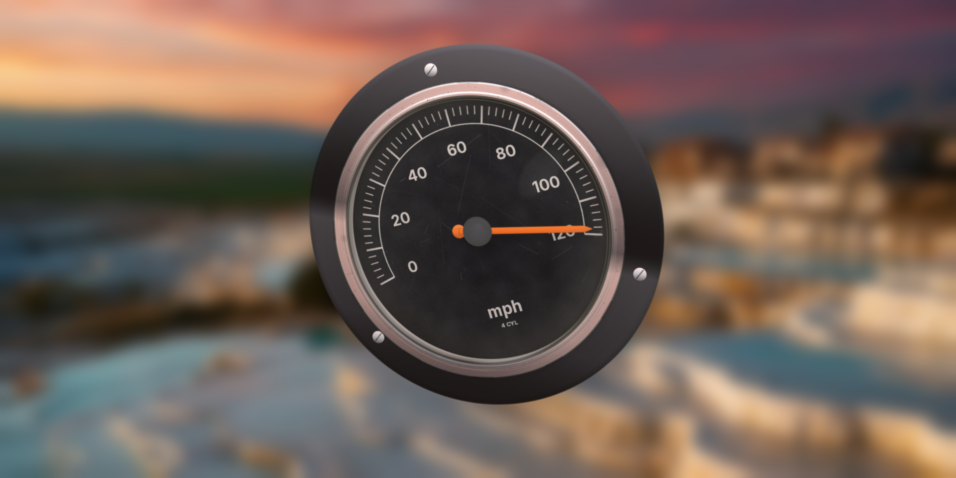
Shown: 118 mph
